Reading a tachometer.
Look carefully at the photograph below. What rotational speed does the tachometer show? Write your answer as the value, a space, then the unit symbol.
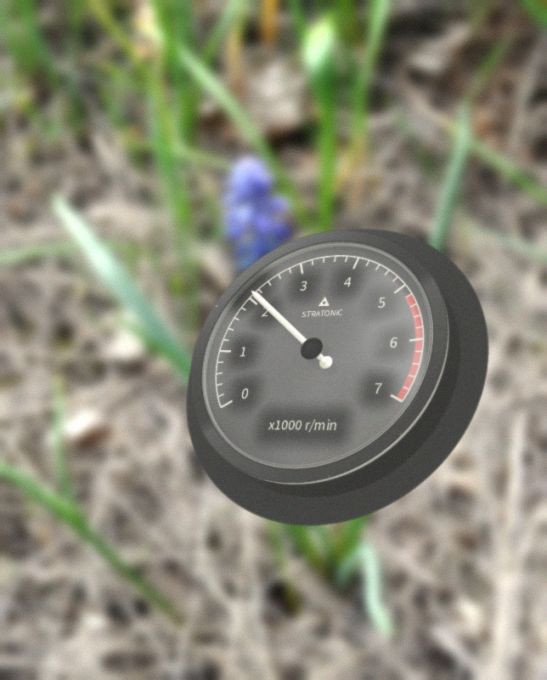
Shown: 2100 rpm
